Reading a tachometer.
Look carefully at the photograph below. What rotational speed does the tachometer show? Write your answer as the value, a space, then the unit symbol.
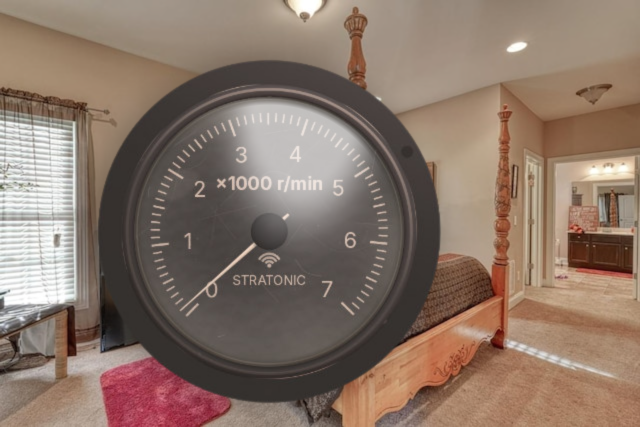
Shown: 100 rpm
